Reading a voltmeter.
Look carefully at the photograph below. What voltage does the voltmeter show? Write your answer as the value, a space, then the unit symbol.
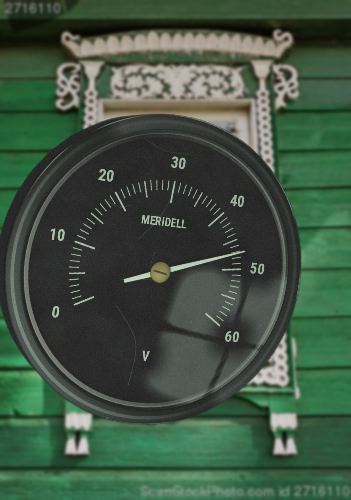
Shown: 47 V
